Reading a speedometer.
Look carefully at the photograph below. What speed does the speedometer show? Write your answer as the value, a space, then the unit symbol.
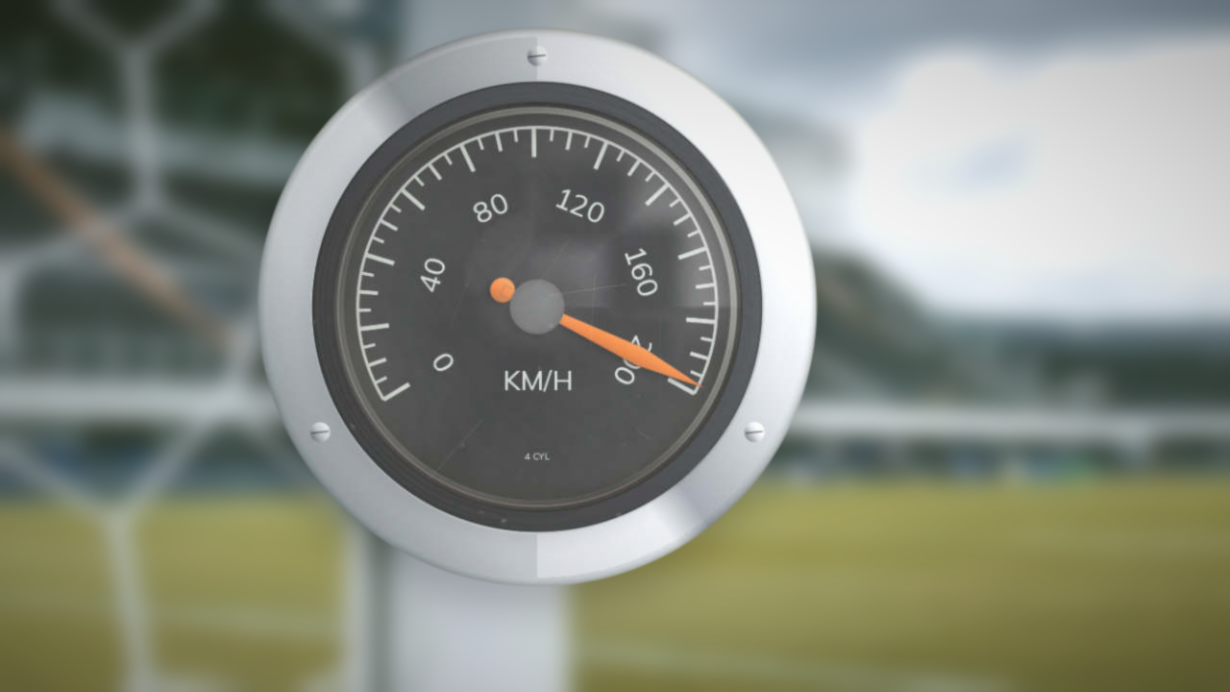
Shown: 197.5 km/h
